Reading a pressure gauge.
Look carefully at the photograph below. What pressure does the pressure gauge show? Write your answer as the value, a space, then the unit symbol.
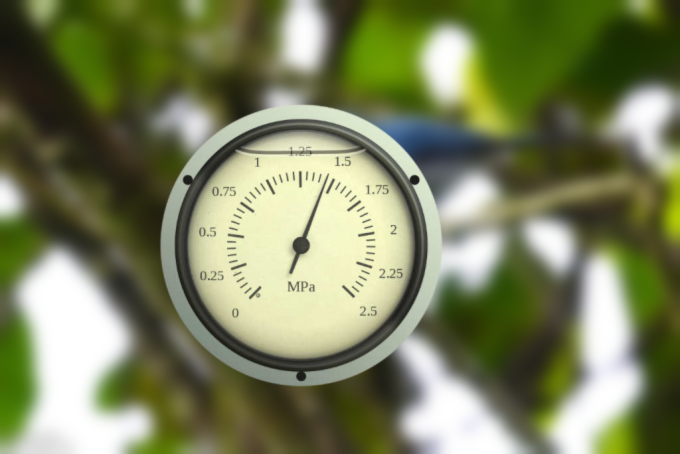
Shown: 1.45 MPa
